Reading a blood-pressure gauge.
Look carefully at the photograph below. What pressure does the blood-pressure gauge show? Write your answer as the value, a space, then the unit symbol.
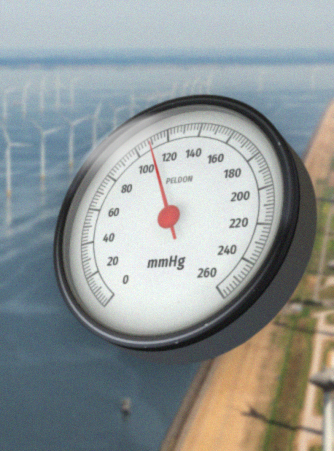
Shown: 110 mmHg
